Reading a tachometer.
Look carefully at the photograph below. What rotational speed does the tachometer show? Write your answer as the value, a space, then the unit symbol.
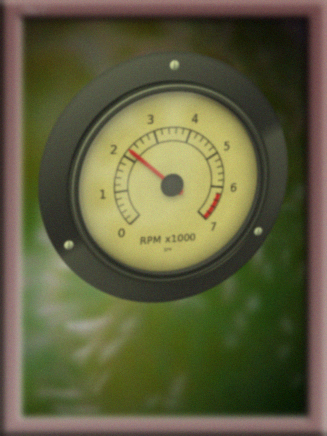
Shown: 2200 rpm
